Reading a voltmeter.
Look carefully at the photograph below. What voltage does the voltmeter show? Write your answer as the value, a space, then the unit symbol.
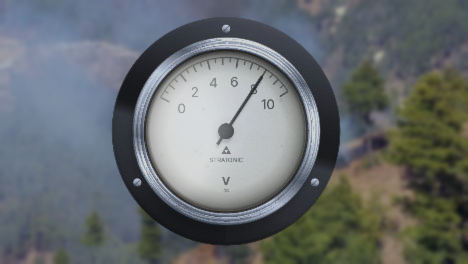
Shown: 8 V
